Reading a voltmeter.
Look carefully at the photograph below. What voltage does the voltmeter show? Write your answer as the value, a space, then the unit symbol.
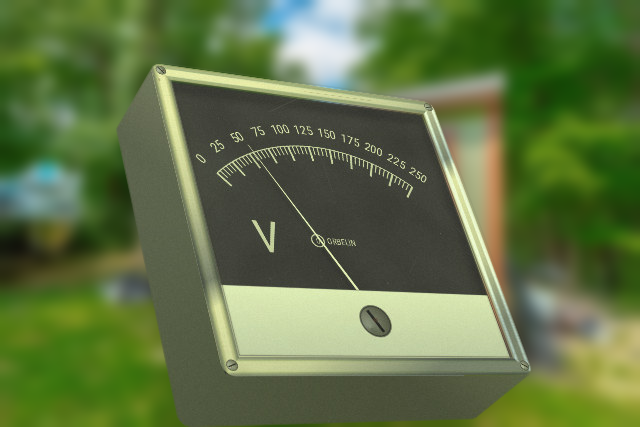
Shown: 50 V
